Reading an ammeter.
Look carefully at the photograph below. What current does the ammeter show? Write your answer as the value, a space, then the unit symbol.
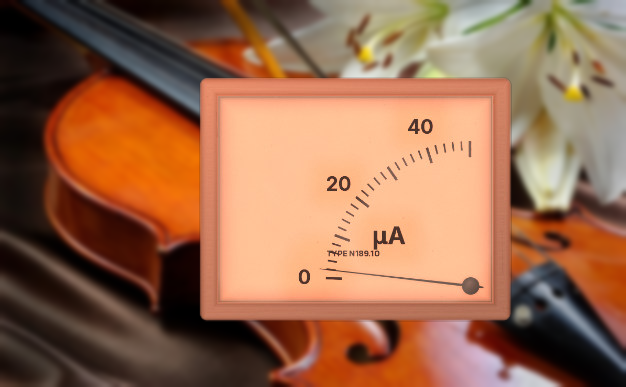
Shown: 2 µA
